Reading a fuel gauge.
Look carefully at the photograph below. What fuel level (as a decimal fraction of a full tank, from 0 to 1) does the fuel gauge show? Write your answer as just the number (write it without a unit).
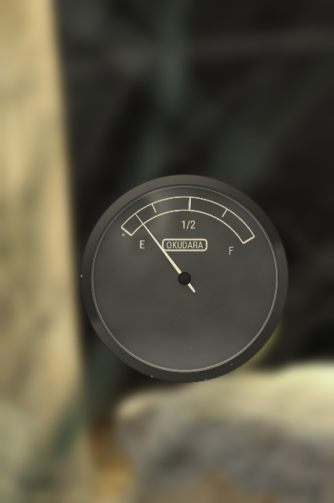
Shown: 0.125
